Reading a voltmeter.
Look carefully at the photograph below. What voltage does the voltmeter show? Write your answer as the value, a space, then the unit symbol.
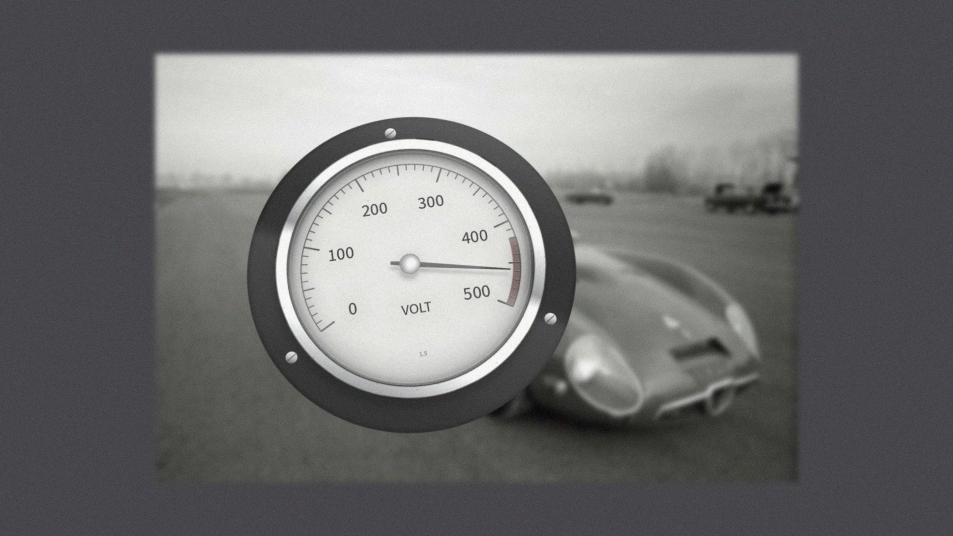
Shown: 460 V
